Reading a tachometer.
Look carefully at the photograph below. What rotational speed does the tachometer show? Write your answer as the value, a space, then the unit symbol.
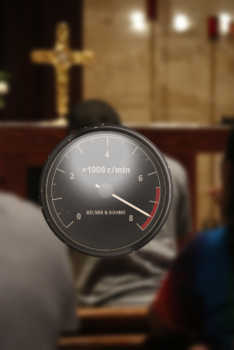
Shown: 7500 rpm
